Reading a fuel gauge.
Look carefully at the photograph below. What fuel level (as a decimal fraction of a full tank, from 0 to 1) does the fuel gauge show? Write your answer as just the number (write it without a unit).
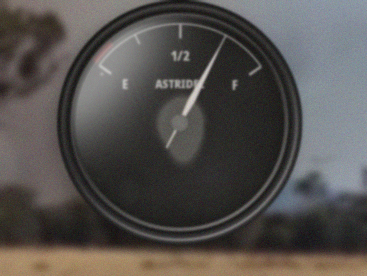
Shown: 0.75
